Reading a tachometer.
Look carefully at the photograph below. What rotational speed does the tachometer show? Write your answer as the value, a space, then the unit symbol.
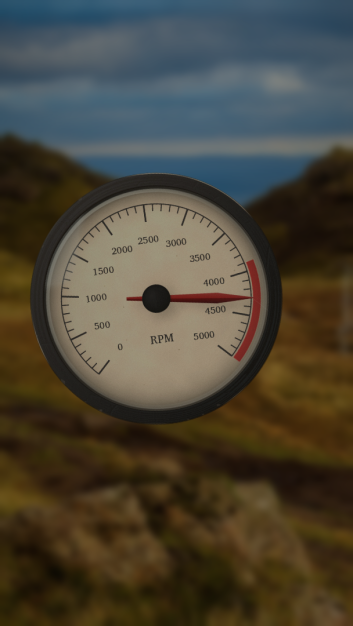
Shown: 4300 rpm
